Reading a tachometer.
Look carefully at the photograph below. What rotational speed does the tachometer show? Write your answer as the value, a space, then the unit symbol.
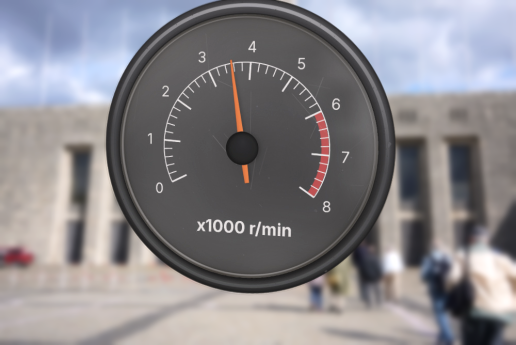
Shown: 3600 rpm
